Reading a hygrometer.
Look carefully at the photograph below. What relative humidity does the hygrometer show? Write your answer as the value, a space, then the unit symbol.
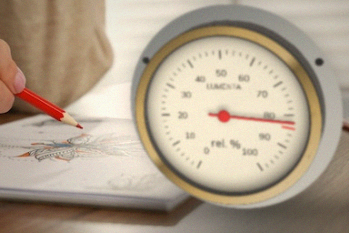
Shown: 82 %
